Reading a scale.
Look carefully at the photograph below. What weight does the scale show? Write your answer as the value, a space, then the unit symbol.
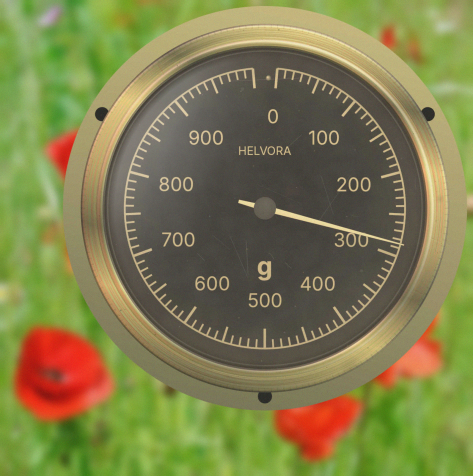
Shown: 285 g
